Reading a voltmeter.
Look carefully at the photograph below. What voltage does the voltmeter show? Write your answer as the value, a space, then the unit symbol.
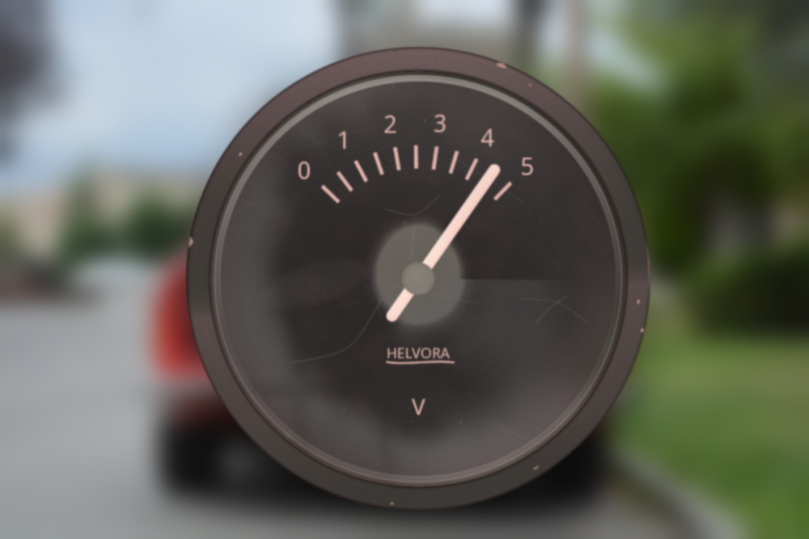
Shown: 4.5 V
